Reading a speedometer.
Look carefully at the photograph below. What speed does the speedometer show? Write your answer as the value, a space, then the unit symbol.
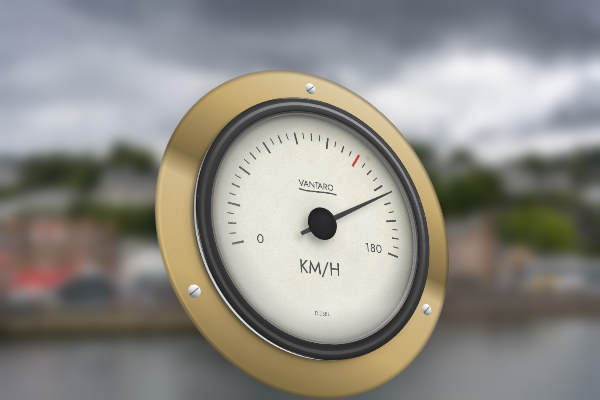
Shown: 145 km/h
